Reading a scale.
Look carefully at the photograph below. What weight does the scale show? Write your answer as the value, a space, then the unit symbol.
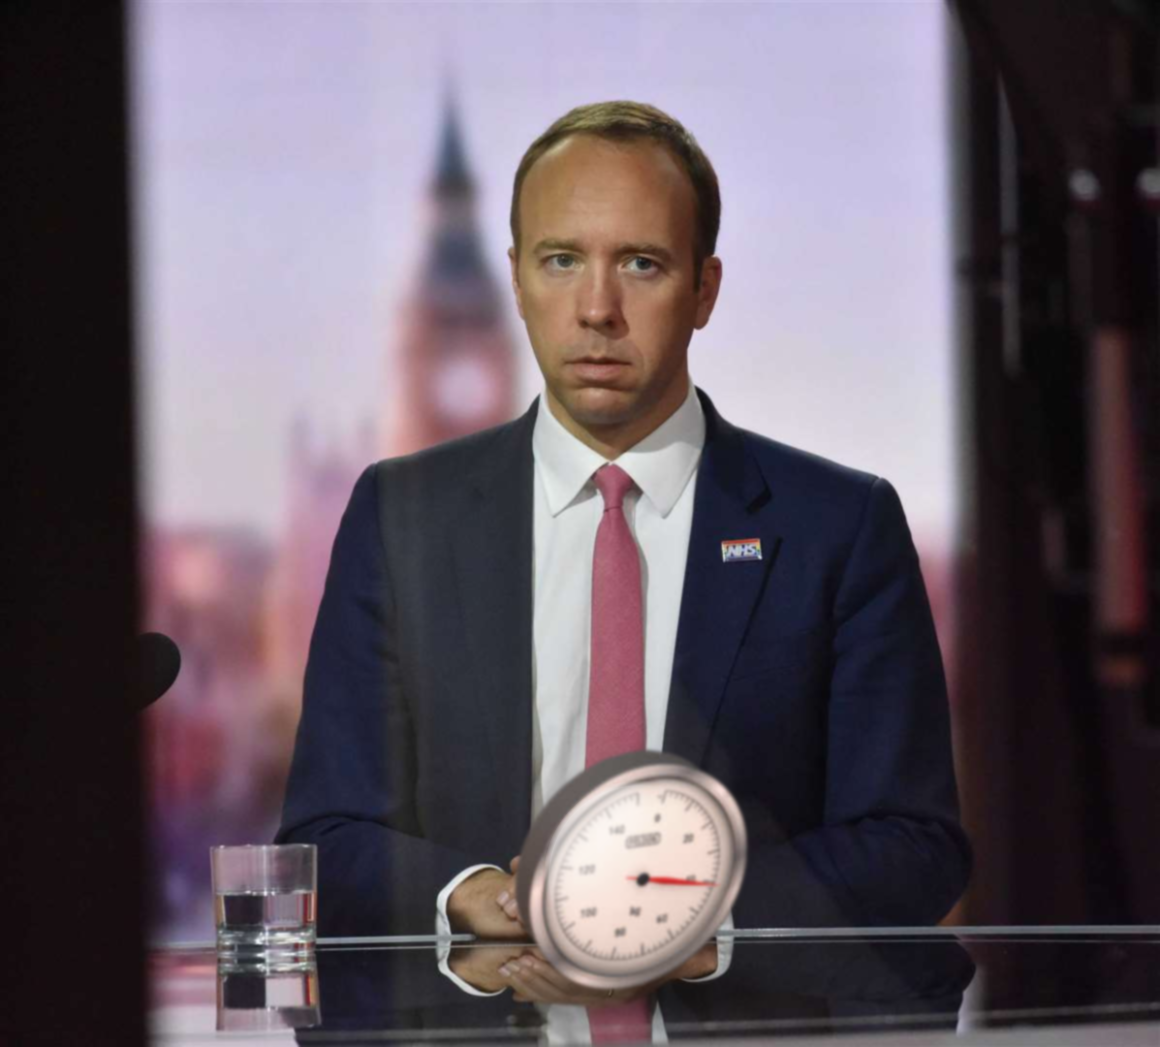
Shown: 40 kg
